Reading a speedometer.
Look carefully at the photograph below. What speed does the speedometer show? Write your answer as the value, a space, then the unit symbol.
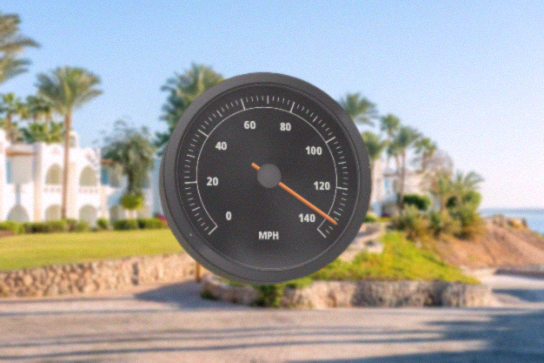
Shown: 134 mph
